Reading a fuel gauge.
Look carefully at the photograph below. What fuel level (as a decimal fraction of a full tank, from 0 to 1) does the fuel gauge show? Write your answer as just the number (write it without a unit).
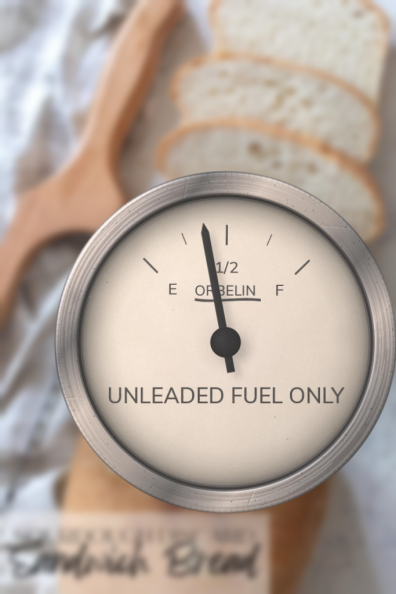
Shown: 0.375
